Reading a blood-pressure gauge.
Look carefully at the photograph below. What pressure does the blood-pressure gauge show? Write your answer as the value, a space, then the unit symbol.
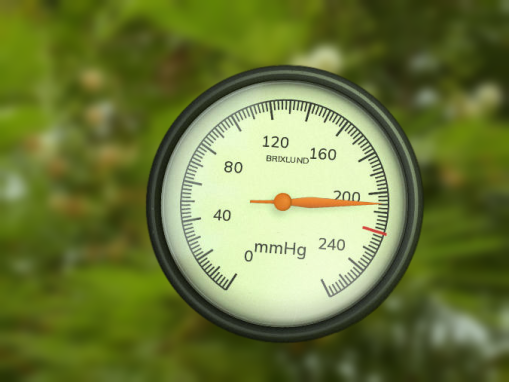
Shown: 206 mmHg
